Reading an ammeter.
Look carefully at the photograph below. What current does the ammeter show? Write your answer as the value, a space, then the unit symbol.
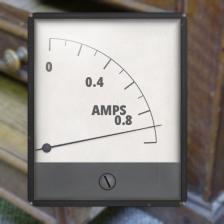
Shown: 0.9 A
